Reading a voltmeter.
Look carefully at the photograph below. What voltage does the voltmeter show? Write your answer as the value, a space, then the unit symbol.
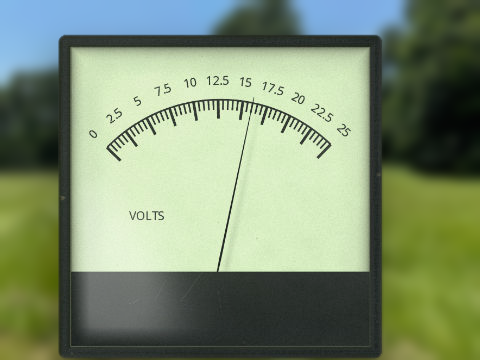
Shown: 16 V
